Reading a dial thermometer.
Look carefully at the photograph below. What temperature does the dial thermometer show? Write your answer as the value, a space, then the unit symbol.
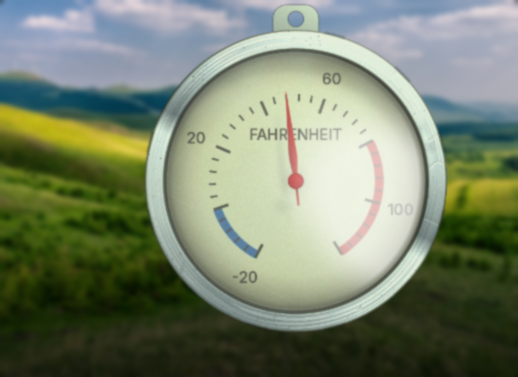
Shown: 48 °F
